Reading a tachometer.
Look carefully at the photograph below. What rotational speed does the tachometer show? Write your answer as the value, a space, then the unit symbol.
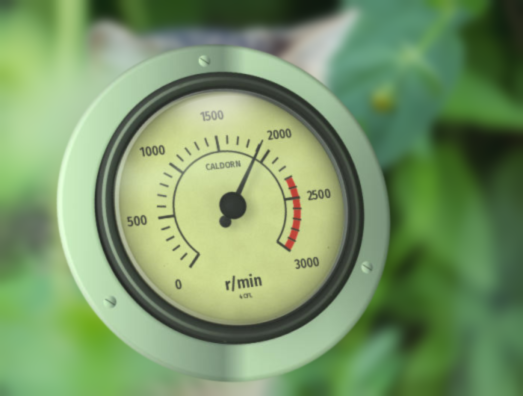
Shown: 1900 rpm
